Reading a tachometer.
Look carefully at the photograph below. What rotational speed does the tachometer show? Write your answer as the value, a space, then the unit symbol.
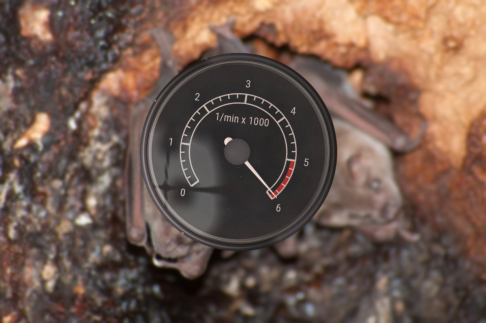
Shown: 5900 rpm
